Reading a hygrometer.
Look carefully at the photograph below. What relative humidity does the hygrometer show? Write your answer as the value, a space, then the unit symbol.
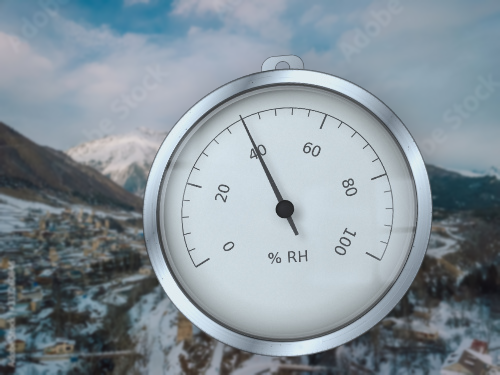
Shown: 40 %
